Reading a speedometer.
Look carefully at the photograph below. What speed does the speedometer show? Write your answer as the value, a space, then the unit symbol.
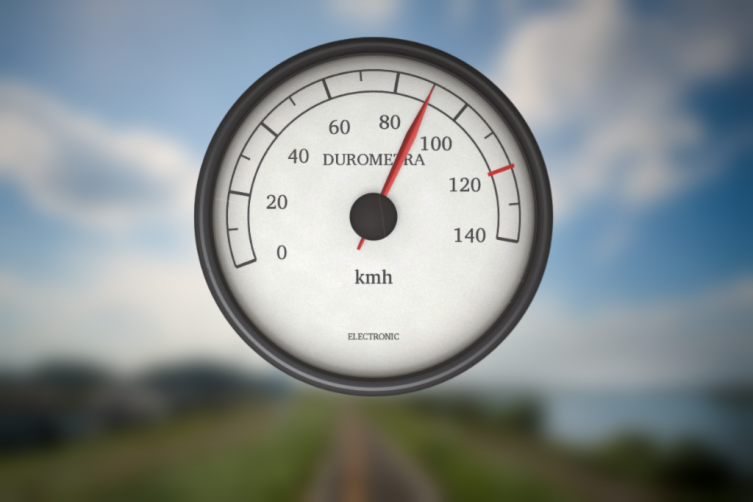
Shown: 90 km/h
